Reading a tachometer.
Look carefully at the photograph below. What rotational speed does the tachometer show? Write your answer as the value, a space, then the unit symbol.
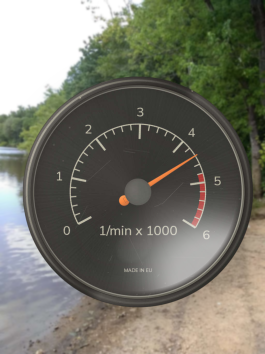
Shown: 4400 rpm
